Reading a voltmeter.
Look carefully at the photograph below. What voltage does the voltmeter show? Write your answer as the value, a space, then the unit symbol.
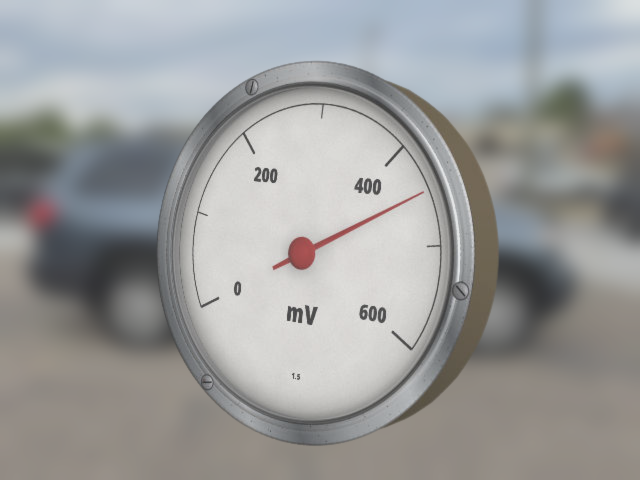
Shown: 450 mV
